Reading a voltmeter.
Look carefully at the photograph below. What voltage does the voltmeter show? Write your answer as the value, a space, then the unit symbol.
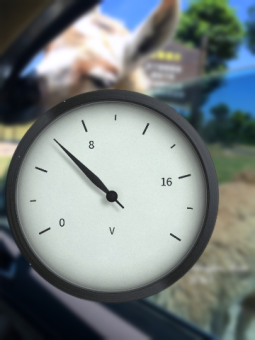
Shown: 6 V
